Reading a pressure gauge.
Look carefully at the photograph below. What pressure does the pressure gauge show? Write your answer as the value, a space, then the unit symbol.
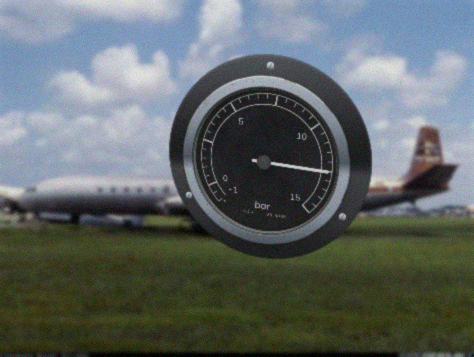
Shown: 12.5 bar
